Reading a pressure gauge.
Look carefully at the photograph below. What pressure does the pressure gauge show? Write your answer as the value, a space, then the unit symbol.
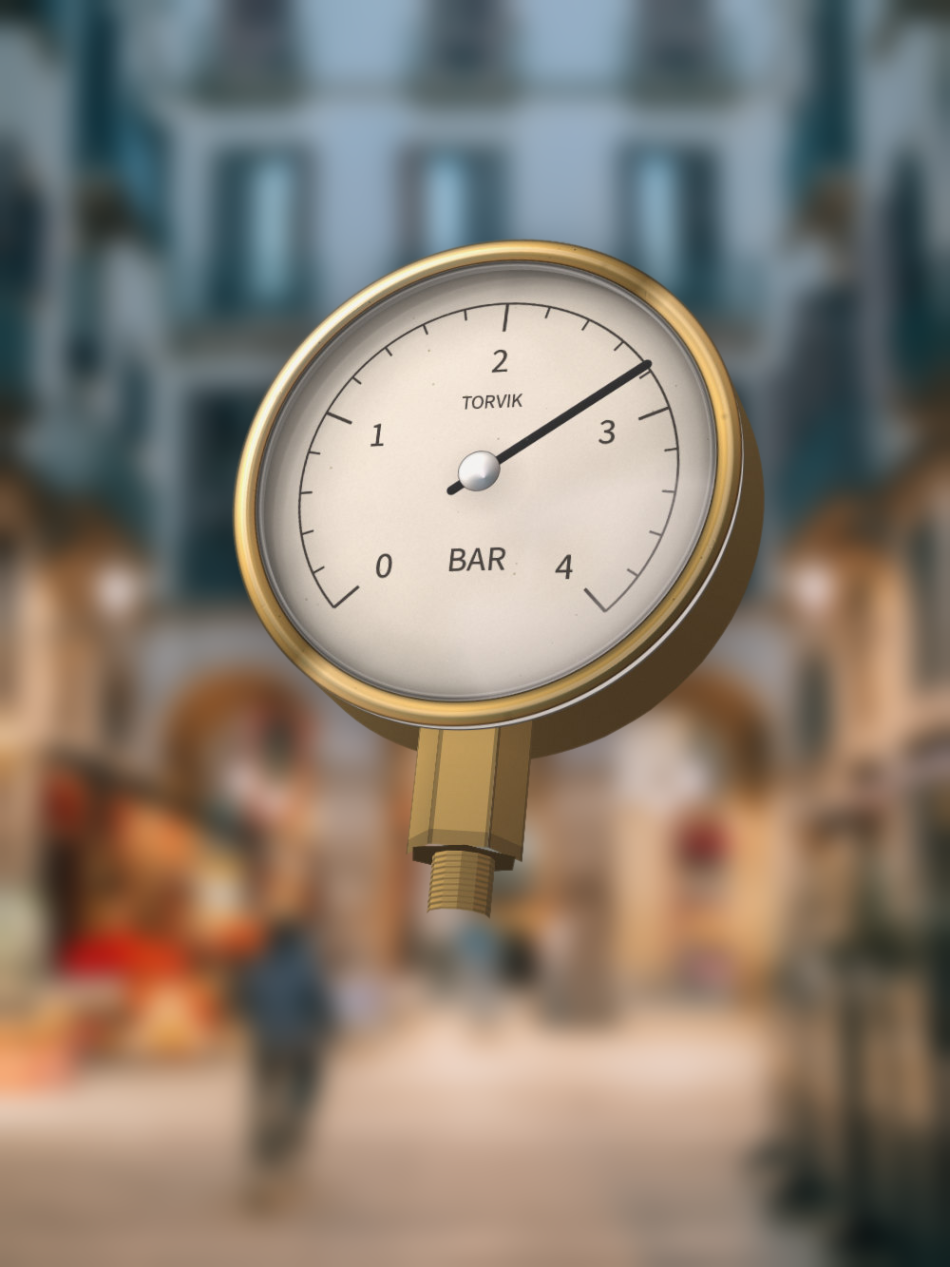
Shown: 2.8 bar
